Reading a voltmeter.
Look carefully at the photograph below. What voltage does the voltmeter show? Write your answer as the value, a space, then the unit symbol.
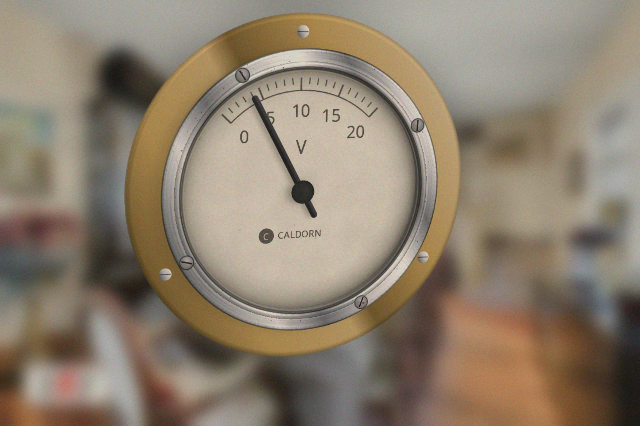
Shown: 4 V
